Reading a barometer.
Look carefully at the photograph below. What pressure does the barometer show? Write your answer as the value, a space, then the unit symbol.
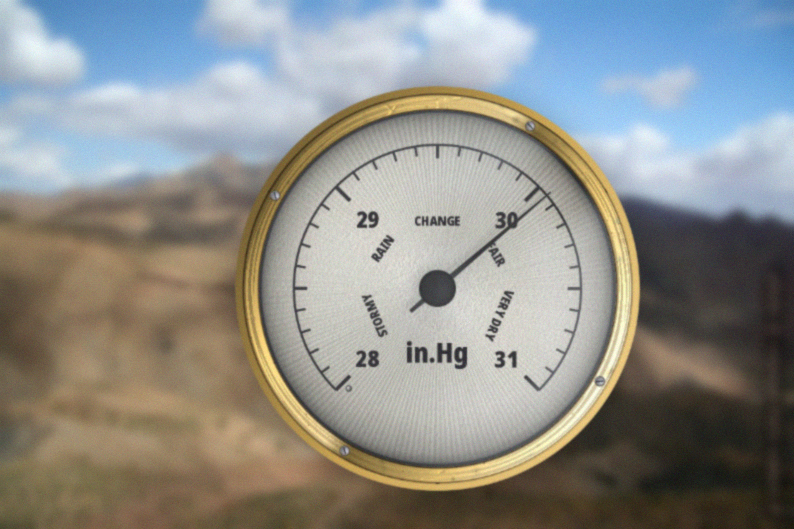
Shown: 30.05 inHg
